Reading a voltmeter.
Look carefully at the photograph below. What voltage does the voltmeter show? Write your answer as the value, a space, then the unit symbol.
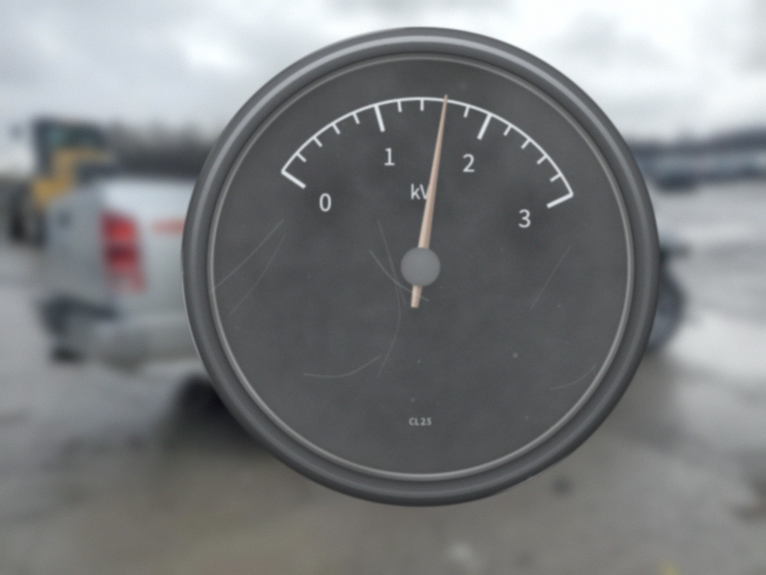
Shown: 1.6 kV
